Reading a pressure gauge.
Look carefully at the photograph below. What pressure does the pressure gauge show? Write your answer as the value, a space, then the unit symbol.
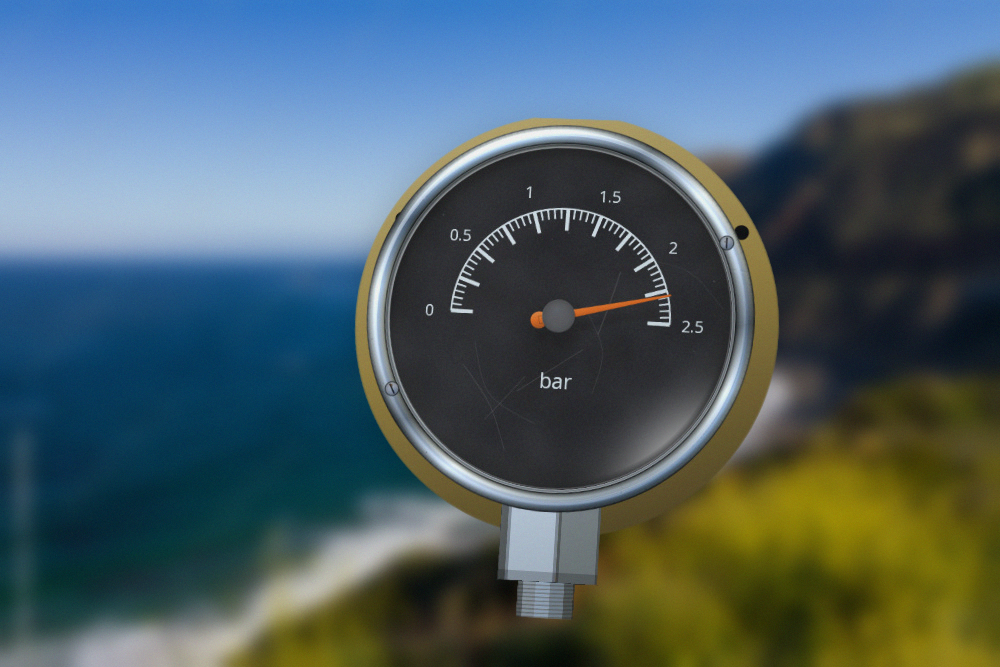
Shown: 2.3 bar
